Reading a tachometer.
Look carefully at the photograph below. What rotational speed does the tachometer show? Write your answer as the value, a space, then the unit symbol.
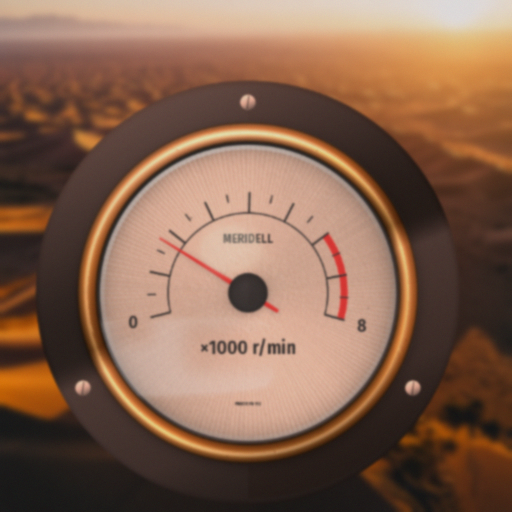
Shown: 1750 rpm
